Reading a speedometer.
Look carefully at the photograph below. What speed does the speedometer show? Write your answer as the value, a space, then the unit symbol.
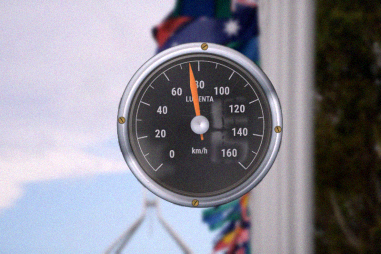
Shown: 75 km/h
